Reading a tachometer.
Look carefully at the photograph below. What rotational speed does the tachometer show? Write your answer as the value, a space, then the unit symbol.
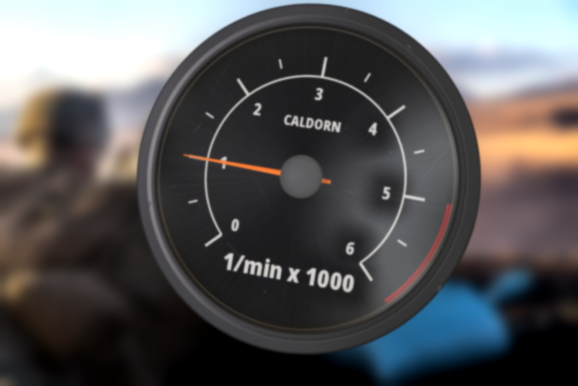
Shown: 1000 rpm
